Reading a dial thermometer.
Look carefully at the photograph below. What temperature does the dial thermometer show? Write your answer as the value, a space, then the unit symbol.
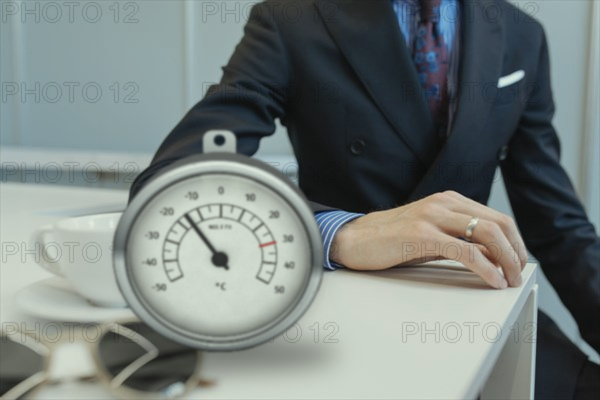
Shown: -15 °C
